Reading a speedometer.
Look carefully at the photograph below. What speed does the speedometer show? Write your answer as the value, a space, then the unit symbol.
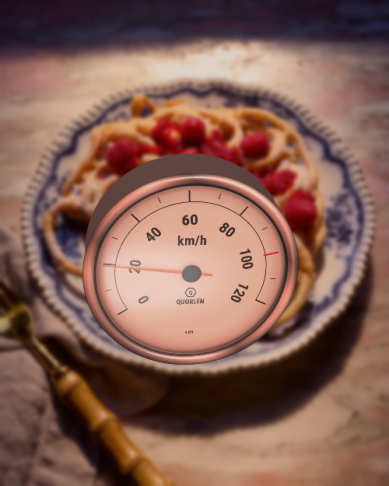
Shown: 20 km/h
